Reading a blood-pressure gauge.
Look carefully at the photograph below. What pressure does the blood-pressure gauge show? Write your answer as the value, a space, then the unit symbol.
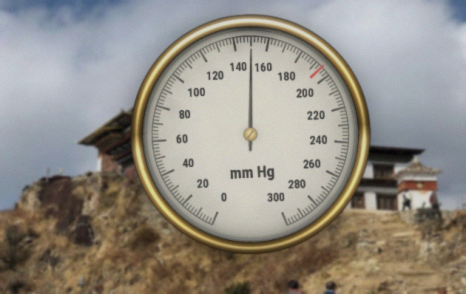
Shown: 150 mmHg
